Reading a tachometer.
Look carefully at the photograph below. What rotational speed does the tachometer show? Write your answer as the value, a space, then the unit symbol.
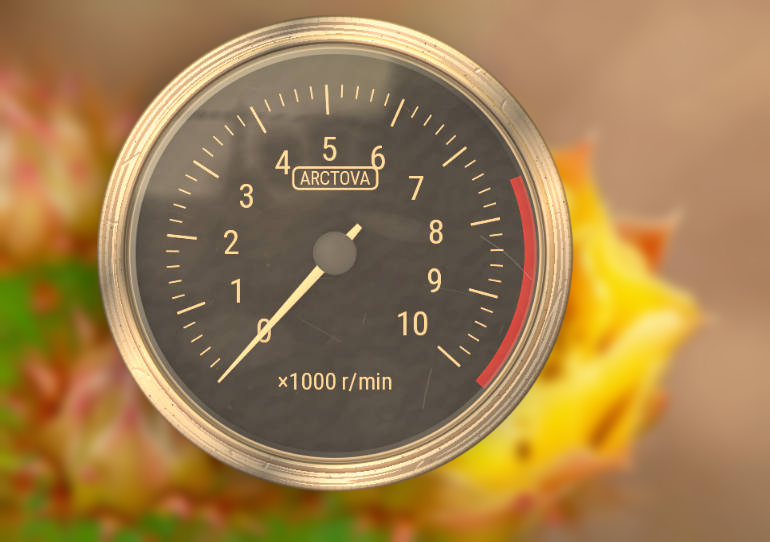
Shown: 0 rpm
